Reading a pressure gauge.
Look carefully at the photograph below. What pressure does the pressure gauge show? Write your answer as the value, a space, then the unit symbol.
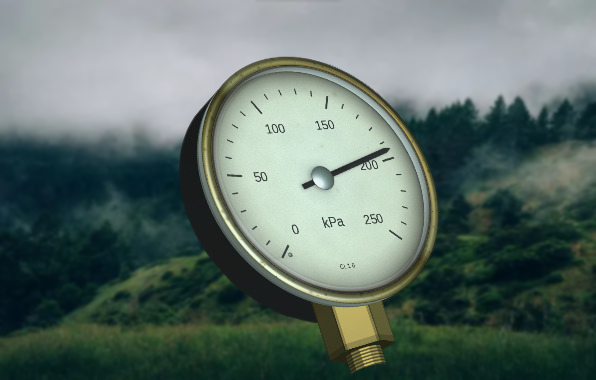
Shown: 195 kPa
